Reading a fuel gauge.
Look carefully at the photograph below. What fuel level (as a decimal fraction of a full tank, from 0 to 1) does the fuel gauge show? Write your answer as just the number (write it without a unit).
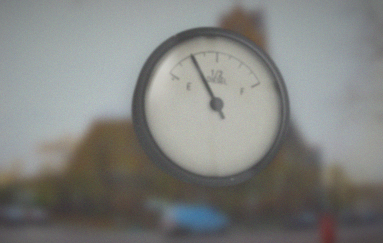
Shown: 0.25
